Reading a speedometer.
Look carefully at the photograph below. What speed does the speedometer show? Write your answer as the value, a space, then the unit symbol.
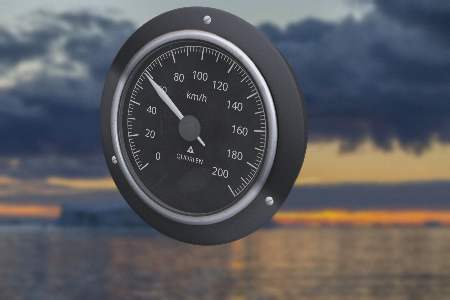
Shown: 60 km/h
